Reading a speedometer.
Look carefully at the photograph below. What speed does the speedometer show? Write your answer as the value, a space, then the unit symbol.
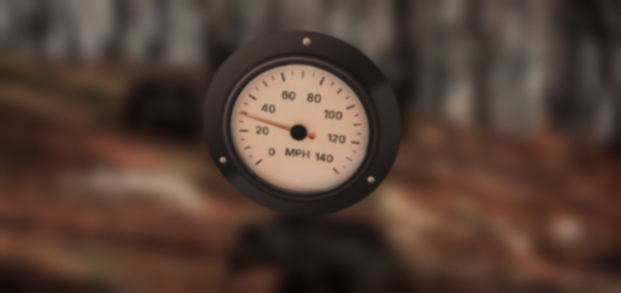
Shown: 30 mph
